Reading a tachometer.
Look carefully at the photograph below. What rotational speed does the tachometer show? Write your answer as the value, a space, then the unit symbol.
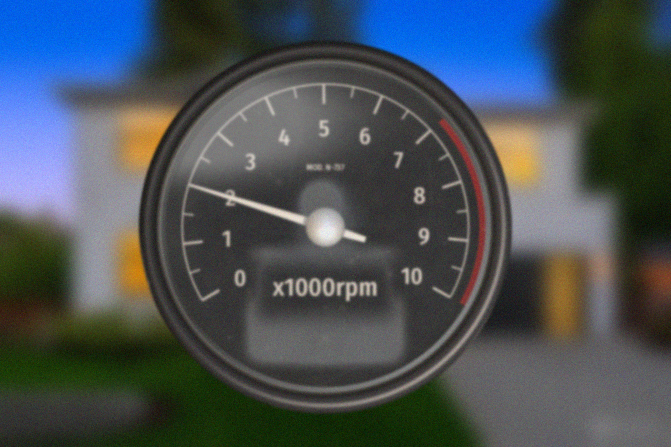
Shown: 2000 rpm
